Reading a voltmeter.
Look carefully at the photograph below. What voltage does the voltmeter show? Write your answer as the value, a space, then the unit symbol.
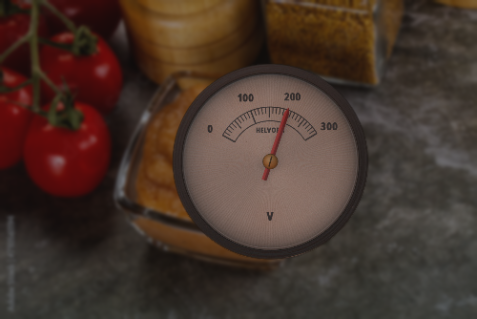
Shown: 200 V
